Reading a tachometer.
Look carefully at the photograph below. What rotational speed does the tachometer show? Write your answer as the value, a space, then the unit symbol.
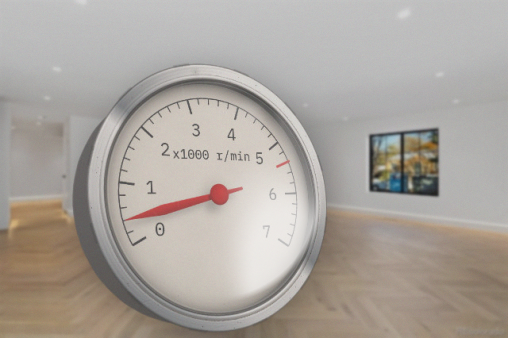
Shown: 400 rpm
